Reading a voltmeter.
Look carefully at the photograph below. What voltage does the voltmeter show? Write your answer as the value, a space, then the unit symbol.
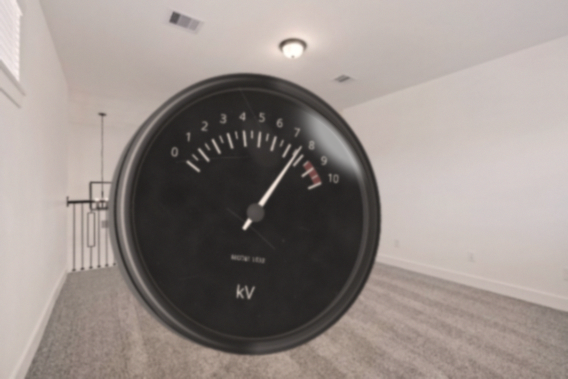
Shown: 7.5 kV
